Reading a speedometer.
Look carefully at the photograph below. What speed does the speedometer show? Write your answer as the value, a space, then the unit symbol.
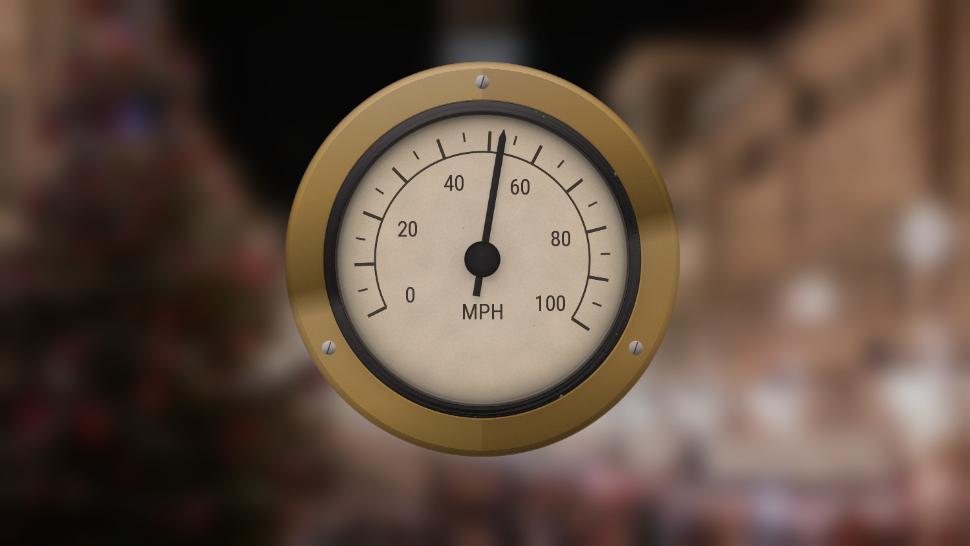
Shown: 52.5 mph
